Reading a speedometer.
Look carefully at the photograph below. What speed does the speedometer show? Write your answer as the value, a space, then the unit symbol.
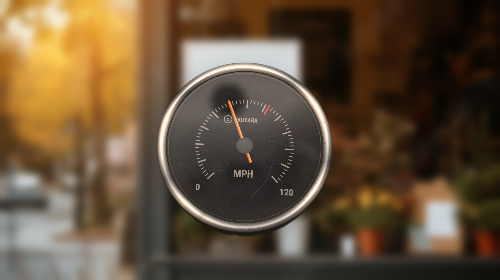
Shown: 50 mph
